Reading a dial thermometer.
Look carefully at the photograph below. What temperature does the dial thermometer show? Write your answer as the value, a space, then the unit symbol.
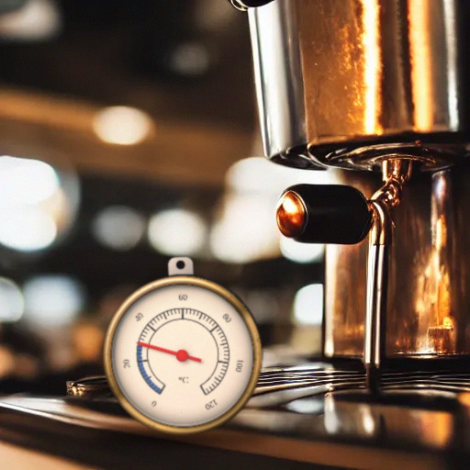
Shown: 30 °C
